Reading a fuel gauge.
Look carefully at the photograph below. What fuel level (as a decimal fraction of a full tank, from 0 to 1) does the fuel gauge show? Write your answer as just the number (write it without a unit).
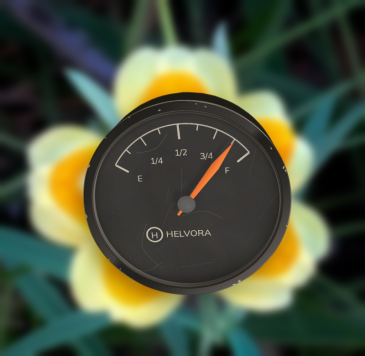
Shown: 0.875
